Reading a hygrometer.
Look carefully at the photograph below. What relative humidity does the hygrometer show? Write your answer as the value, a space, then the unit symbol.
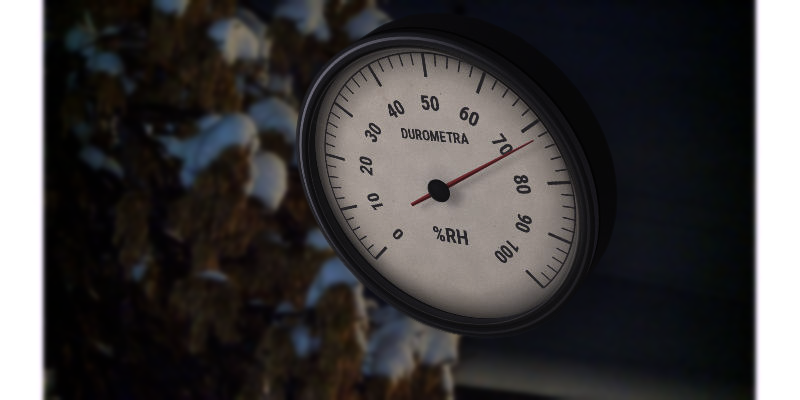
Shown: 72 %
